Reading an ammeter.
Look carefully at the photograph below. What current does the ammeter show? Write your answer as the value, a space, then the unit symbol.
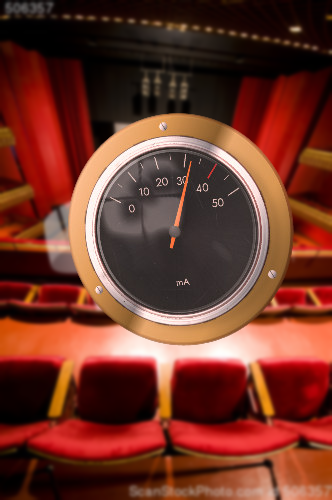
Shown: 32.5 mA
